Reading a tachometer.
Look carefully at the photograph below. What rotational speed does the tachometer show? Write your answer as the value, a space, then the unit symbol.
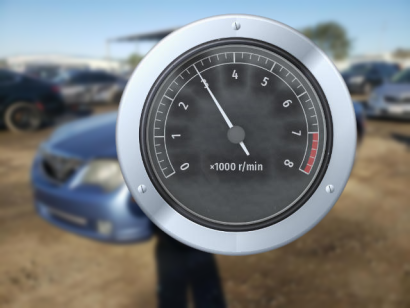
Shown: 3000 rpm
